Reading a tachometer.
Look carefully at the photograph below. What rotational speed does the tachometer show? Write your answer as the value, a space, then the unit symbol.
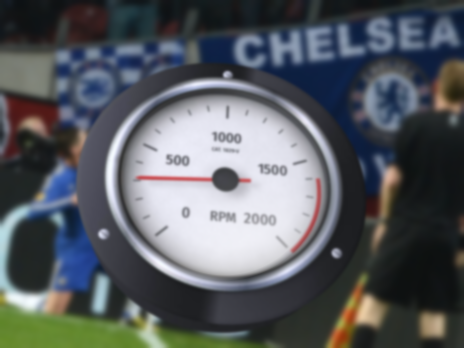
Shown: 300 rpm
